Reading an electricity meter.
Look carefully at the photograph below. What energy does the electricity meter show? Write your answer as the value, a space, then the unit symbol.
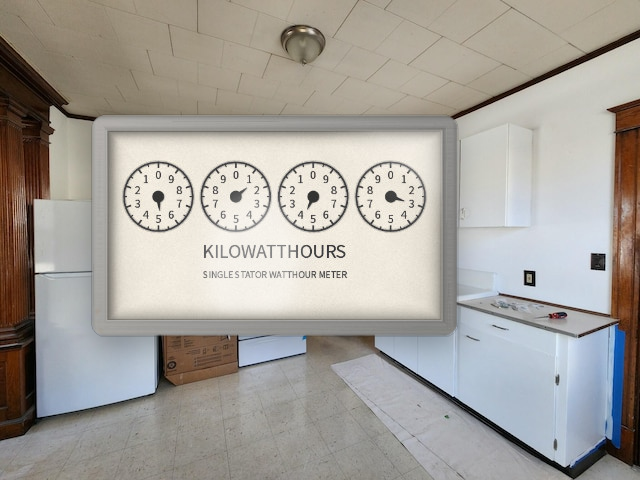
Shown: 5143 kWh
